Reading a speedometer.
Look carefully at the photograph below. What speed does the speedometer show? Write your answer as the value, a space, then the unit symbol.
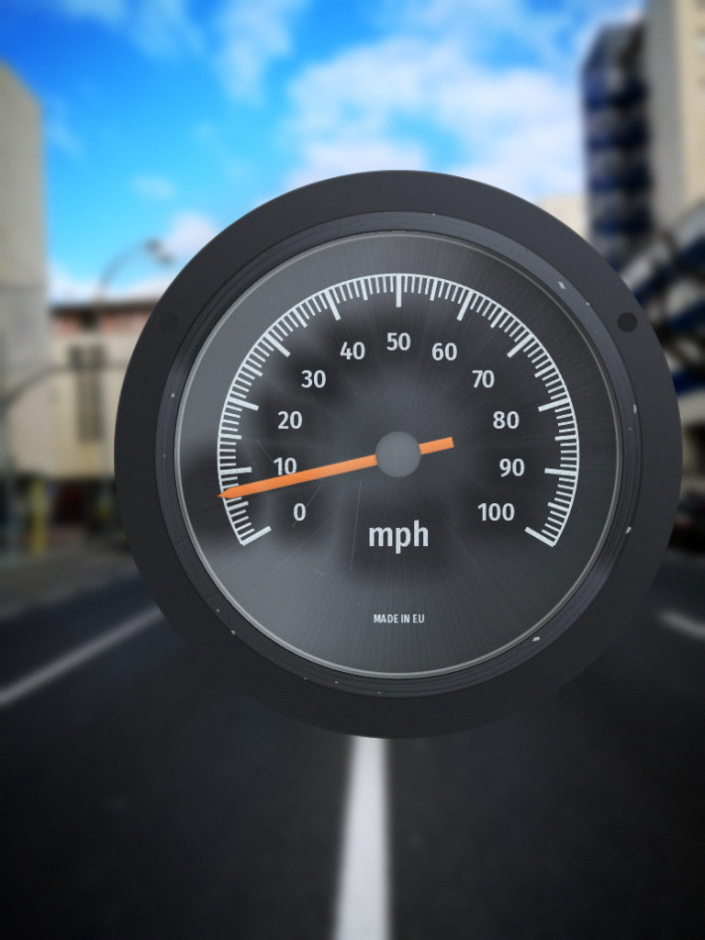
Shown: 7 mph
